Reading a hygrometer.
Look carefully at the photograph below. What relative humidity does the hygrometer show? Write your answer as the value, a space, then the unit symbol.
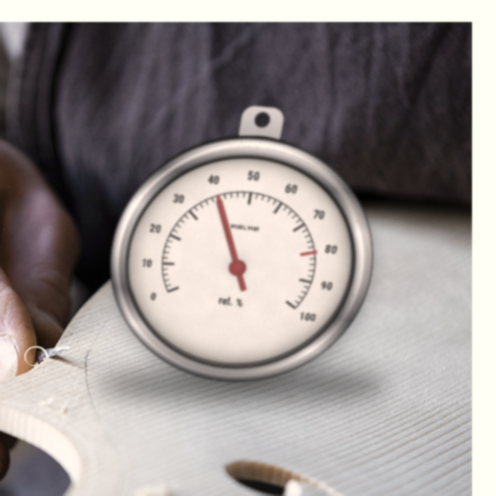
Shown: 40 %
